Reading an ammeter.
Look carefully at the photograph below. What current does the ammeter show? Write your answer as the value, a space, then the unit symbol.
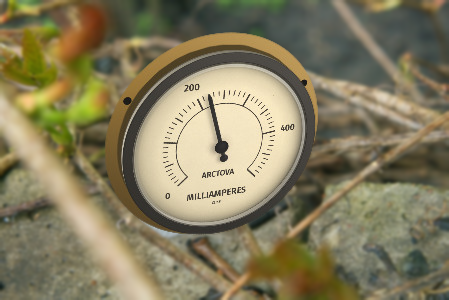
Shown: 220 mA
